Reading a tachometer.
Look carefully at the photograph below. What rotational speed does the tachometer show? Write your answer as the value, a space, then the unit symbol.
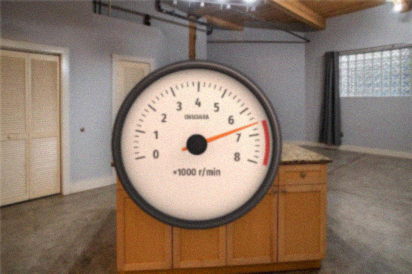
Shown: 6600 rpm
